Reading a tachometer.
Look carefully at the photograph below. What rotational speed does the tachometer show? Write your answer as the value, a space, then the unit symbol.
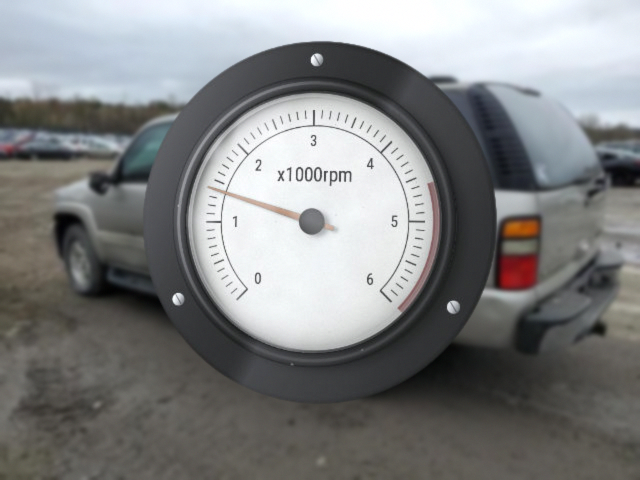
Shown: 1400 rpm
